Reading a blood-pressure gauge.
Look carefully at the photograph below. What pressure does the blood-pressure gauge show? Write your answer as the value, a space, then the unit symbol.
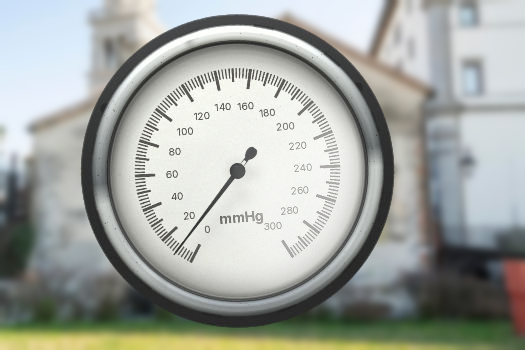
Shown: 10 mmHg
